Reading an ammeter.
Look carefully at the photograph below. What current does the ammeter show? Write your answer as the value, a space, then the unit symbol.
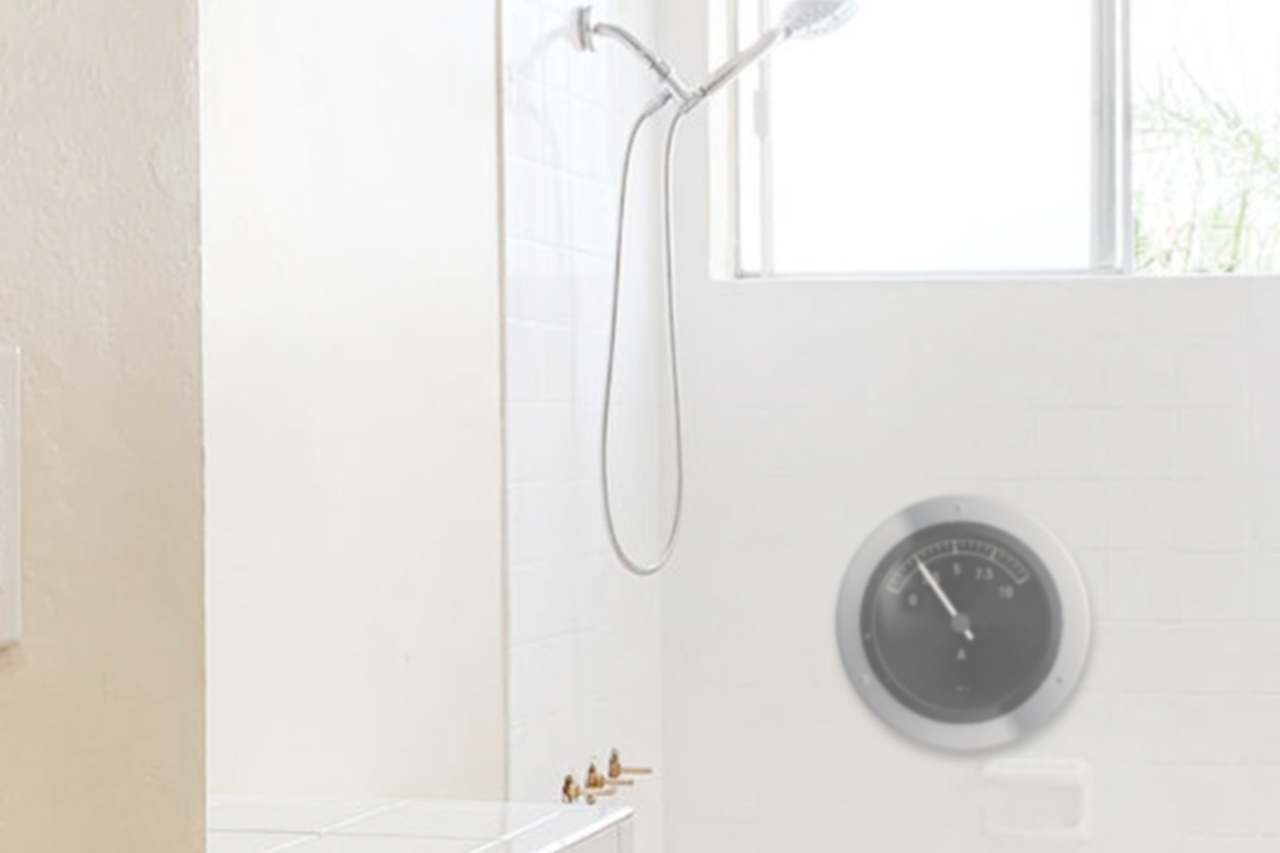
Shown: 2.5 A
